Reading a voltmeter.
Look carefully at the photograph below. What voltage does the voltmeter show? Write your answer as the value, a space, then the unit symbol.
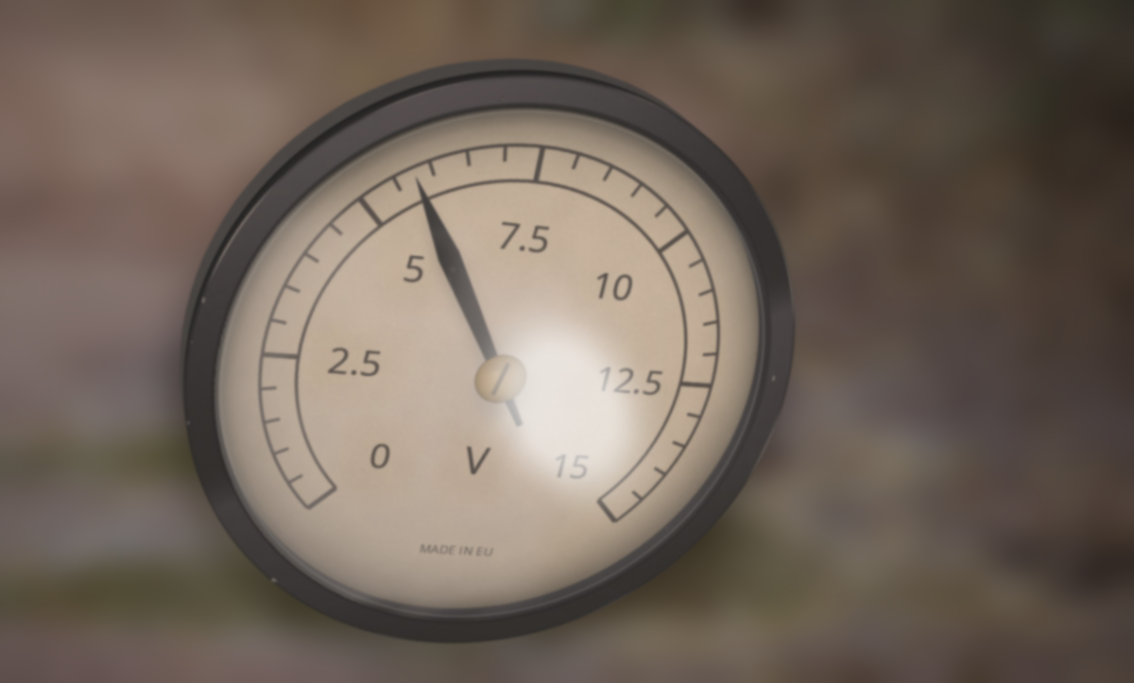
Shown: 5.75 V
